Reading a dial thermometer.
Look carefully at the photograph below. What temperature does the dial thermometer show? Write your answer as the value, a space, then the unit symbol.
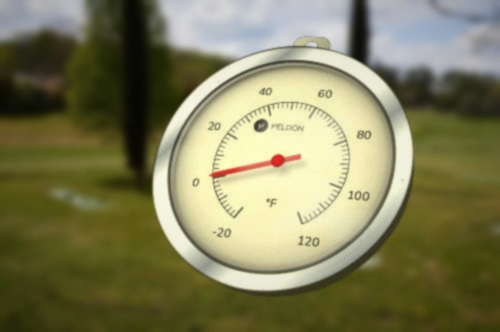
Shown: 0 °F
